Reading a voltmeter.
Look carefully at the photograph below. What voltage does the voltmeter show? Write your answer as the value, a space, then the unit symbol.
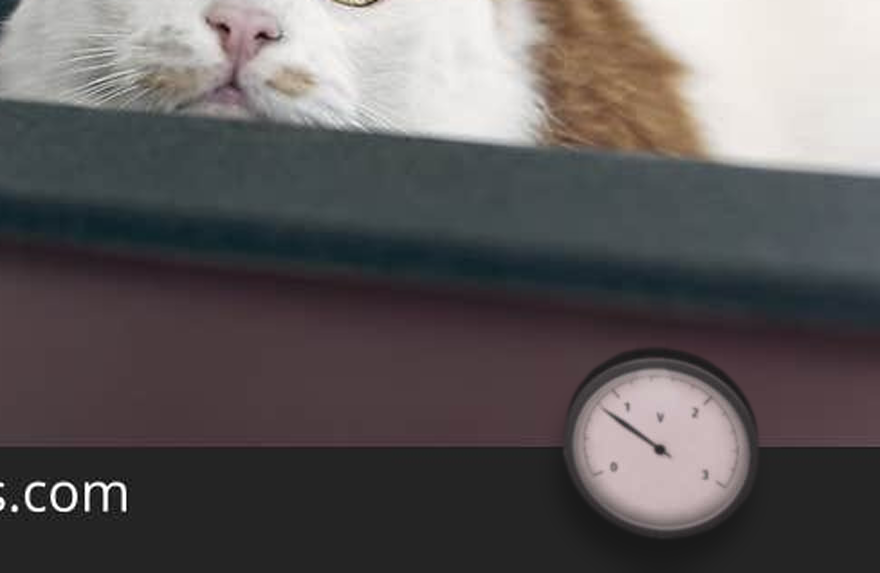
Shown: 0.8 V
